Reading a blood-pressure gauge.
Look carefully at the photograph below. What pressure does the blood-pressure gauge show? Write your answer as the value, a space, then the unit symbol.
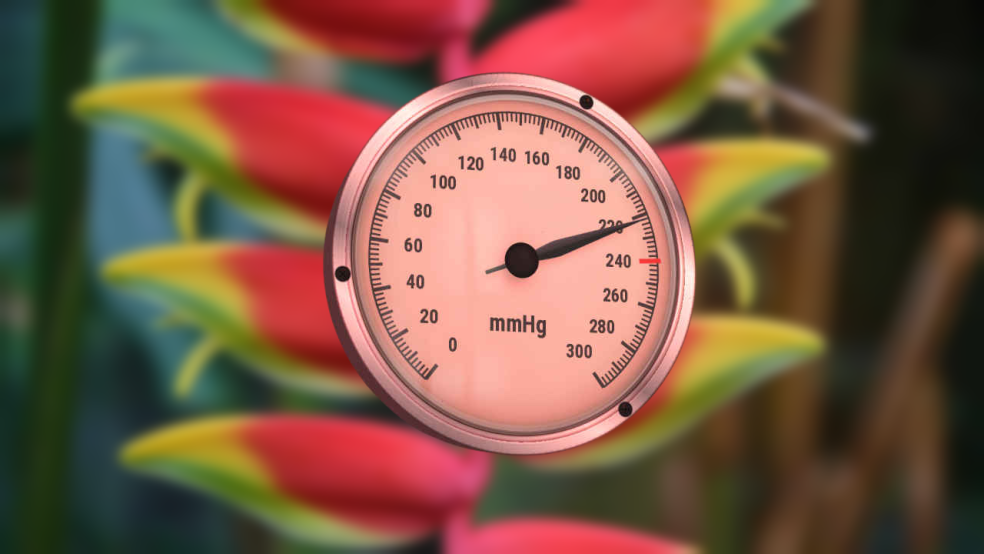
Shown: 222 mmHg
